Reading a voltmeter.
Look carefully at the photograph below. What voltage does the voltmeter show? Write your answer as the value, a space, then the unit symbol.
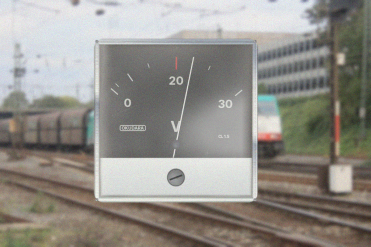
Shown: 22.5 V
